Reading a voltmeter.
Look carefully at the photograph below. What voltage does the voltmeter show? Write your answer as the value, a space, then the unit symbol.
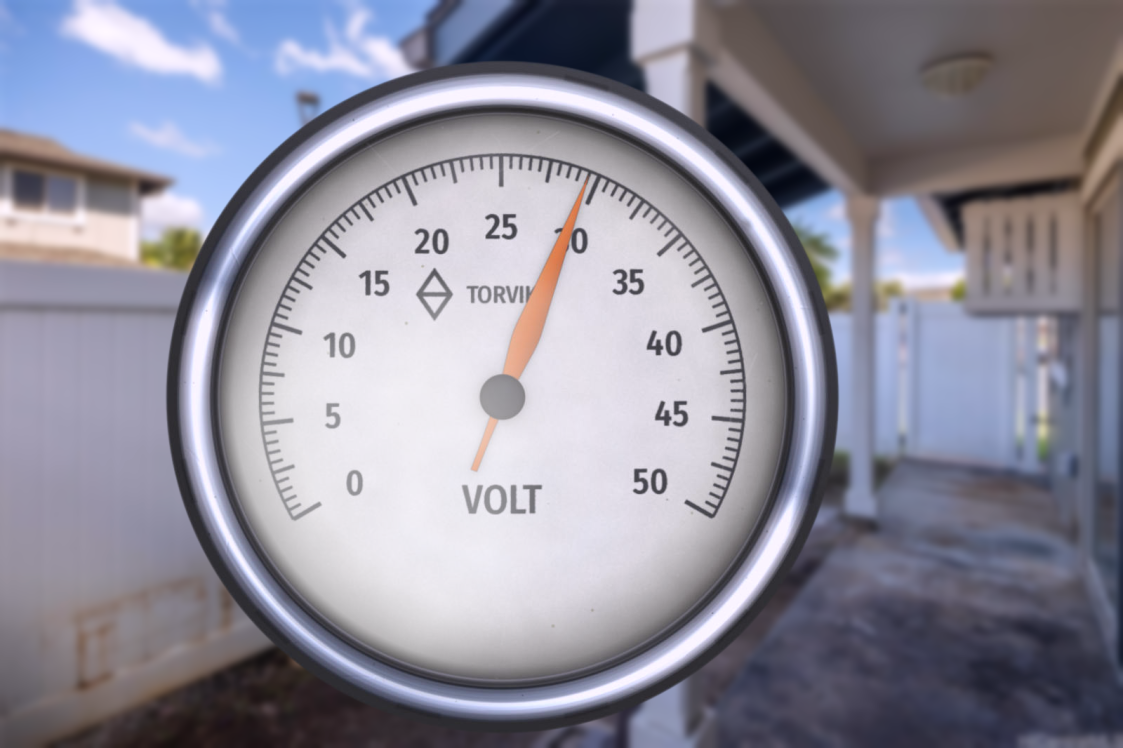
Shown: 29.5 V
